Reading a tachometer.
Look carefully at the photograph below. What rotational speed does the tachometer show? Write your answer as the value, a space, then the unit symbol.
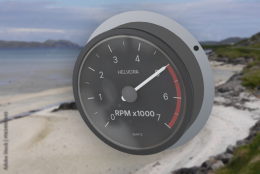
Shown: 5000 rpm
